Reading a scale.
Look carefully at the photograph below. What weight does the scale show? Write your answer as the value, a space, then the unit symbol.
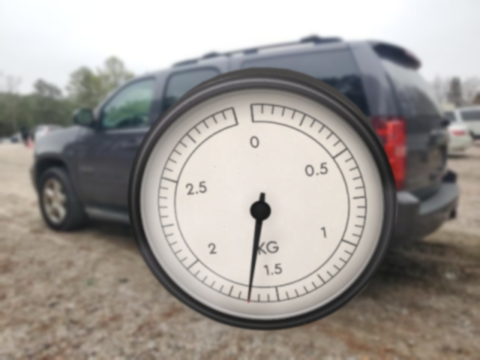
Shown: 1.65 kg
